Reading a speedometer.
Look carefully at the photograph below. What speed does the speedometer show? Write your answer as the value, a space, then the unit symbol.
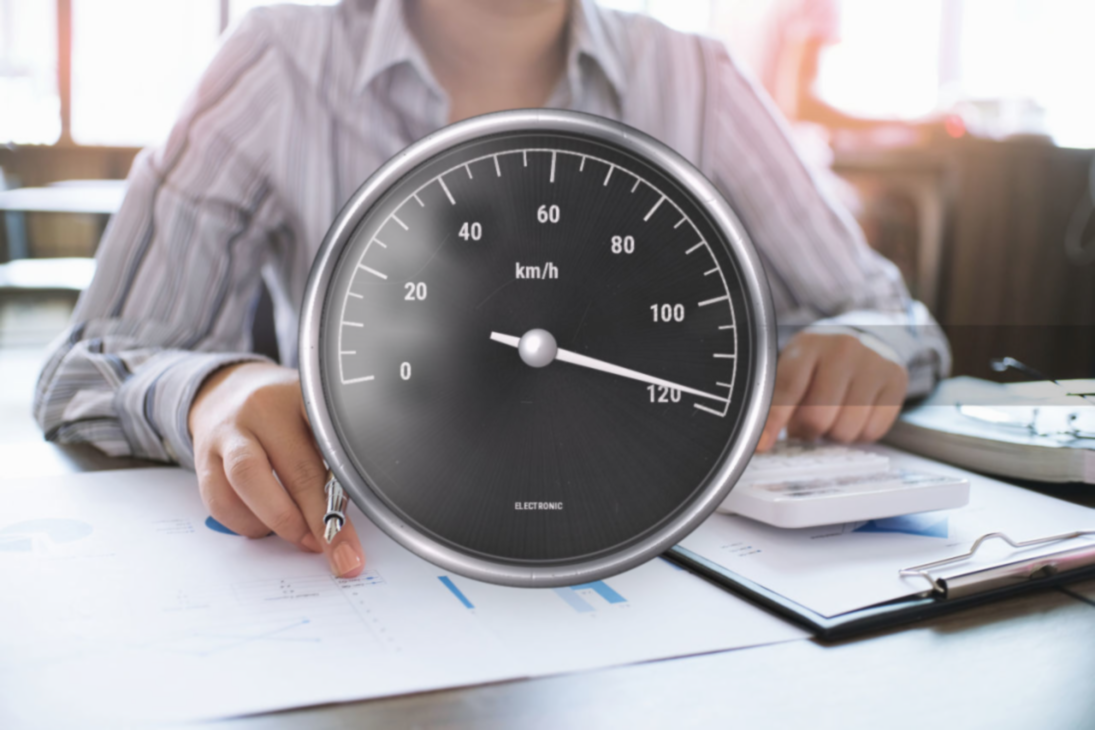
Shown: 117.5 km/h
